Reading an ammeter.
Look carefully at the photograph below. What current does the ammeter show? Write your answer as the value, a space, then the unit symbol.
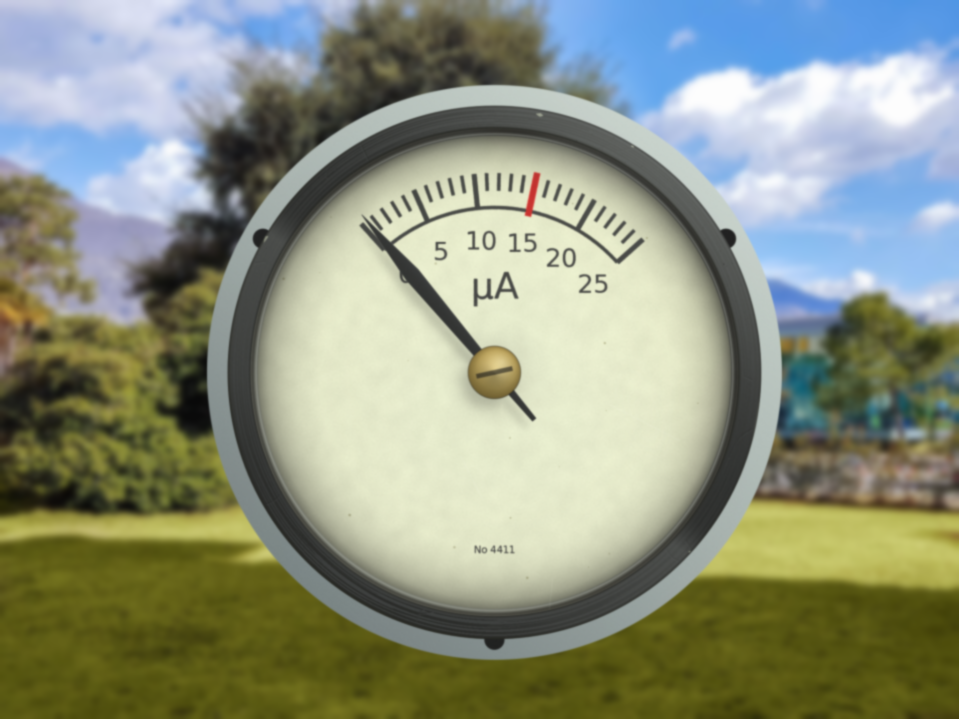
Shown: 0.5 µA
